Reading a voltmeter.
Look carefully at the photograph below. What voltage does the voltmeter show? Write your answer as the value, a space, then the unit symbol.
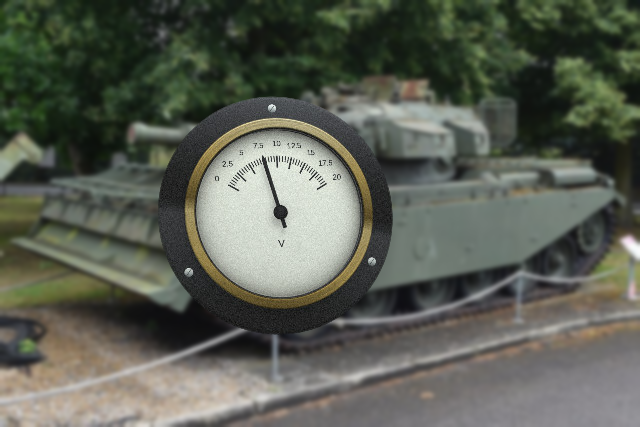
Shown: 7.5 V
